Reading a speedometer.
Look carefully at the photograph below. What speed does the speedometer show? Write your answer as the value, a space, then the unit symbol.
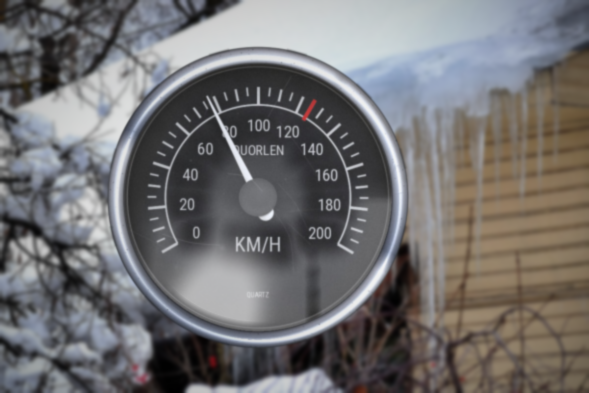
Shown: 77.5 km/h
